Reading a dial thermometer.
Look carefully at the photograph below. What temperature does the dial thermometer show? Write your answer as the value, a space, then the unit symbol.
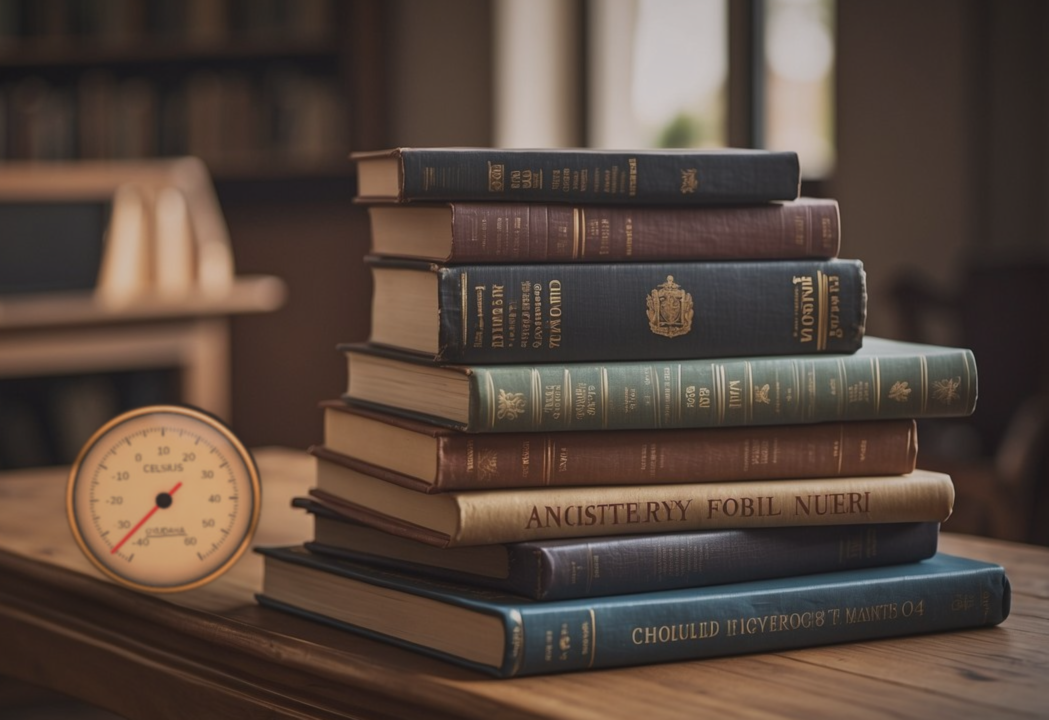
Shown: -35 °C
